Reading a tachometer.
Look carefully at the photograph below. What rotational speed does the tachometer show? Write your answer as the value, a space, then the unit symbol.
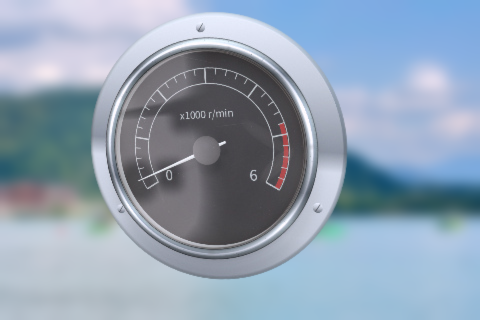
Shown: 200 rpm
